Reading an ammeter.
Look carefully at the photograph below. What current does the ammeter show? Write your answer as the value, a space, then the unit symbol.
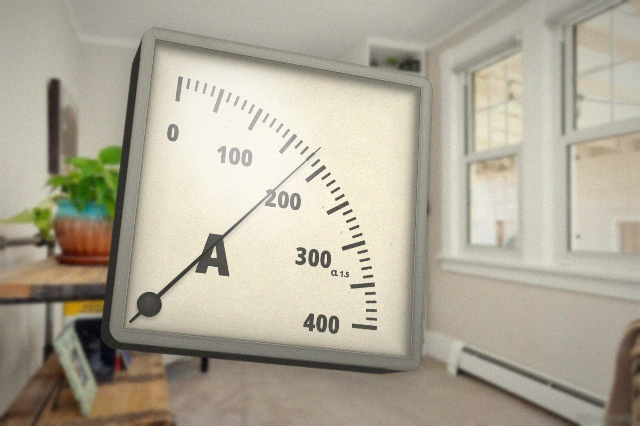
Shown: 180 A
